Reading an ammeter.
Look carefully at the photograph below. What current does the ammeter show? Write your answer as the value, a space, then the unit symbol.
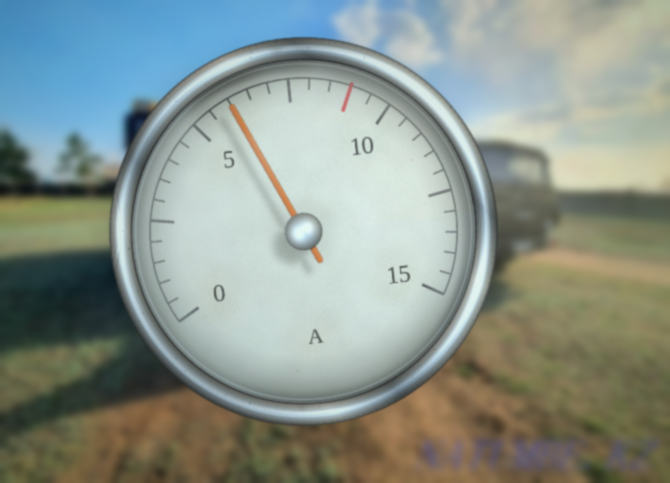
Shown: 6 A
